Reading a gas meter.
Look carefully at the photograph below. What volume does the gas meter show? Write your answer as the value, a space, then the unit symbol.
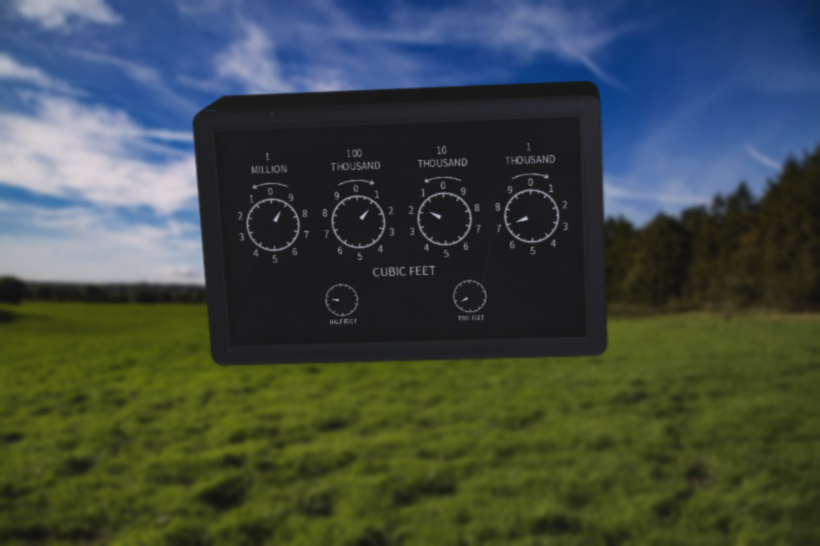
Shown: 911700 ft³
